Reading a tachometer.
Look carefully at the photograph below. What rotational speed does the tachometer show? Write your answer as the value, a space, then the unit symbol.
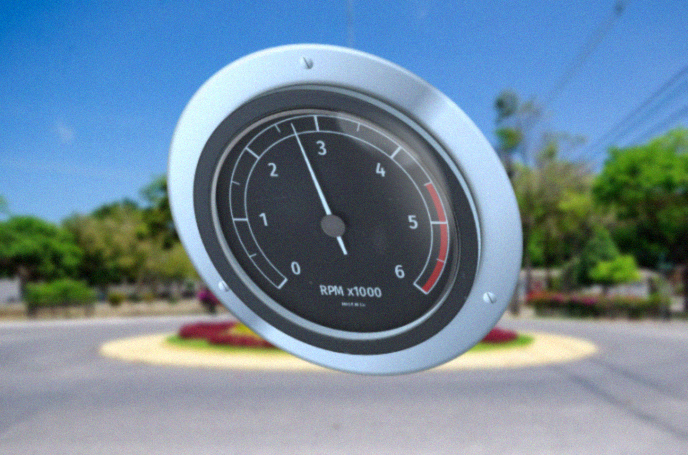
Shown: 2750 rpm
